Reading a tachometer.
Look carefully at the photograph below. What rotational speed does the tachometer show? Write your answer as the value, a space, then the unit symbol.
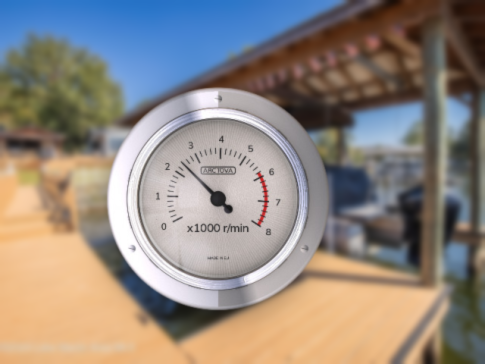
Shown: 2400 rpm
